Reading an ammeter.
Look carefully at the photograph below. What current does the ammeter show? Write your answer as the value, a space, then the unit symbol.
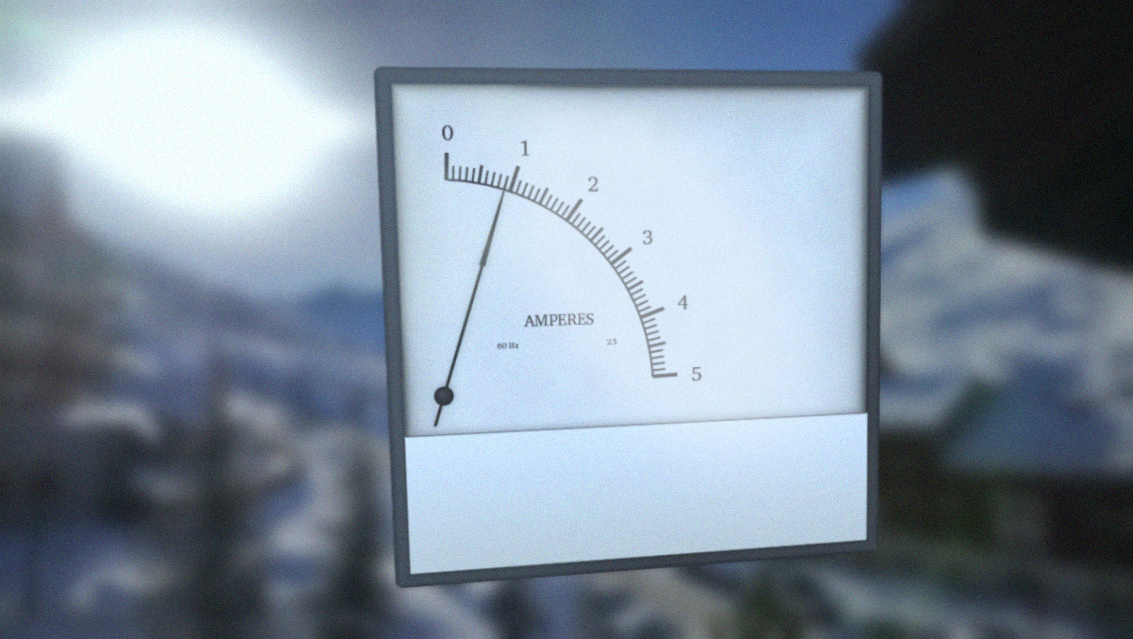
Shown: 0.9 A
